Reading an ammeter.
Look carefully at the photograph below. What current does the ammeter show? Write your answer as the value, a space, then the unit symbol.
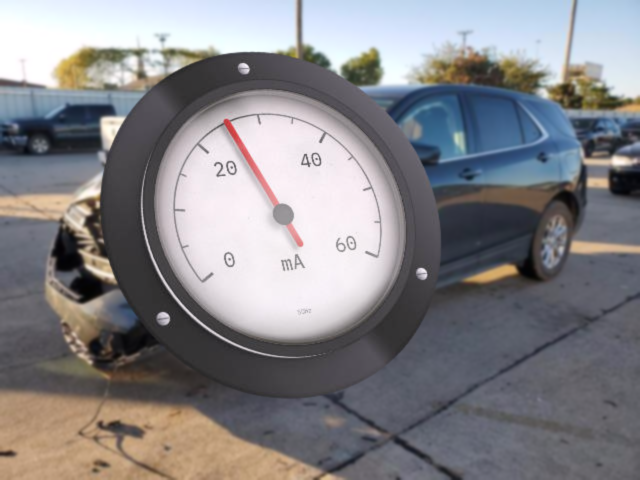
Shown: 25 mA
